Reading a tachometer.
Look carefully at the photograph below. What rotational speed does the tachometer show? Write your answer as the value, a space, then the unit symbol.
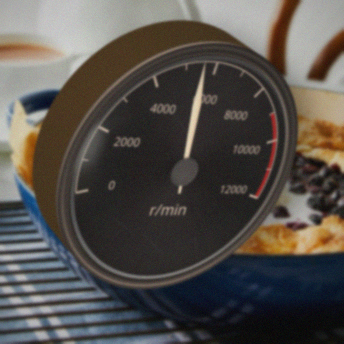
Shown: 5500 rpm
